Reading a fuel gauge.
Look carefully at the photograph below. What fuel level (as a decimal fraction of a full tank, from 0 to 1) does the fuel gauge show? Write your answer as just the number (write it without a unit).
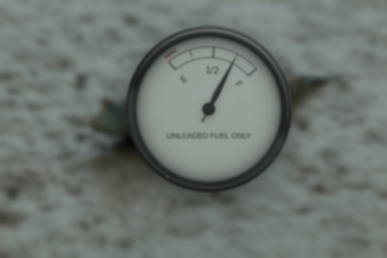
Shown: 0.75
